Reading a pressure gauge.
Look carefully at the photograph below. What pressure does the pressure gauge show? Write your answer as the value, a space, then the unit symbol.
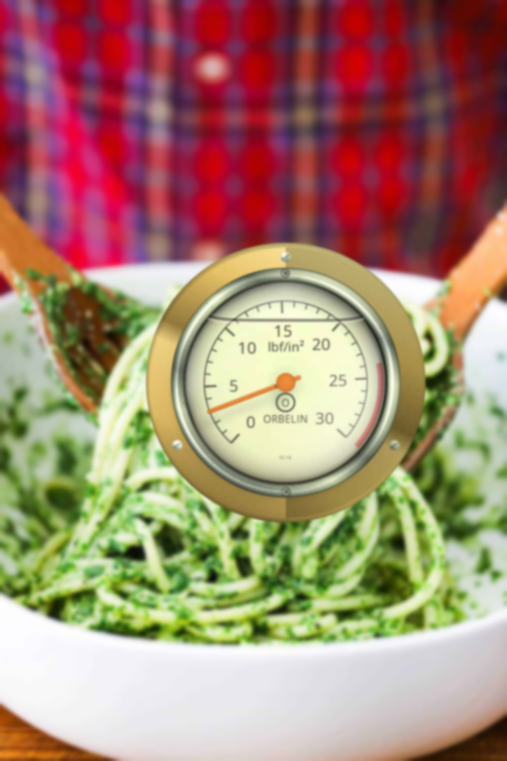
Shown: 3 psi
